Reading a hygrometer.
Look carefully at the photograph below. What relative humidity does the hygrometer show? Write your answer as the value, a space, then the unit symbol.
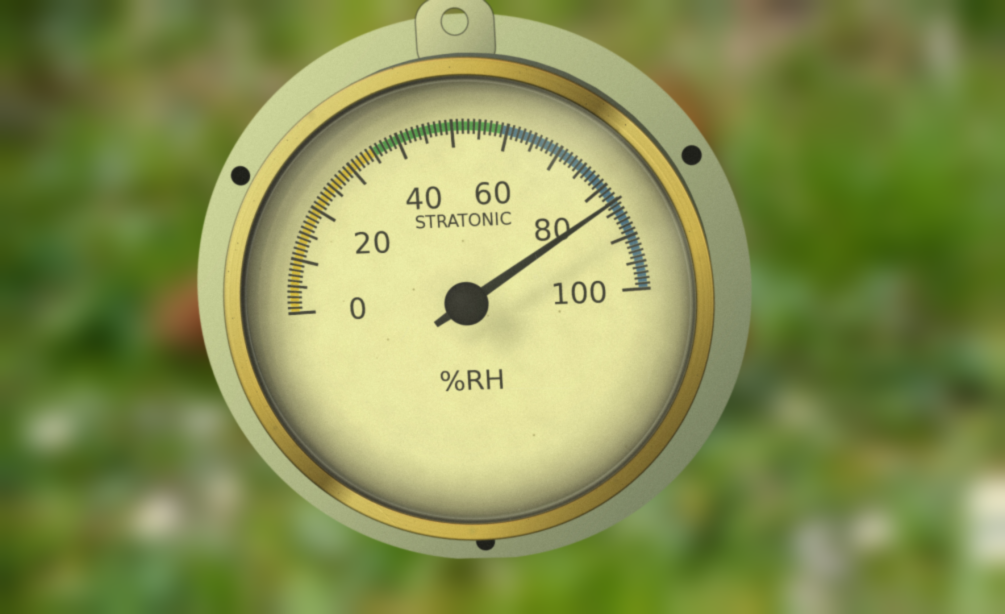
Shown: 83 %
